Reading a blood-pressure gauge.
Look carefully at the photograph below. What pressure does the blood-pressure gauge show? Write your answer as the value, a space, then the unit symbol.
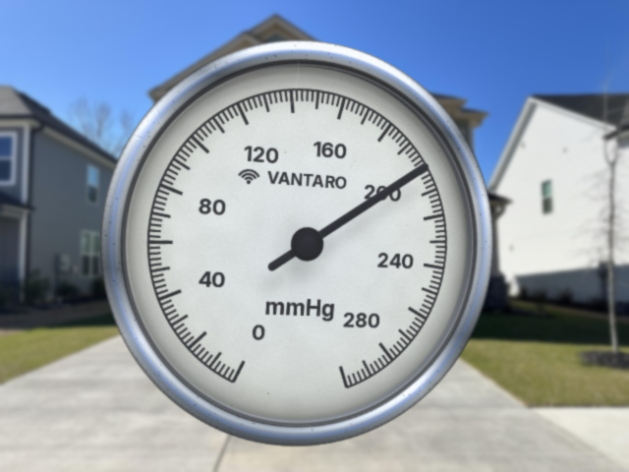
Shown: 200 mmHg
